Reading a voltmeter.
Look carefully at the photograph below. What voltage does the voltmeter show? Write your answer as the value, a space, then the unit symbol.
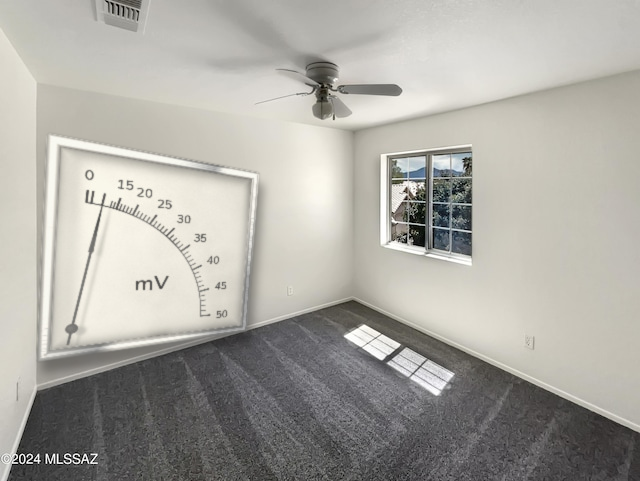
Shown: 10 mV
